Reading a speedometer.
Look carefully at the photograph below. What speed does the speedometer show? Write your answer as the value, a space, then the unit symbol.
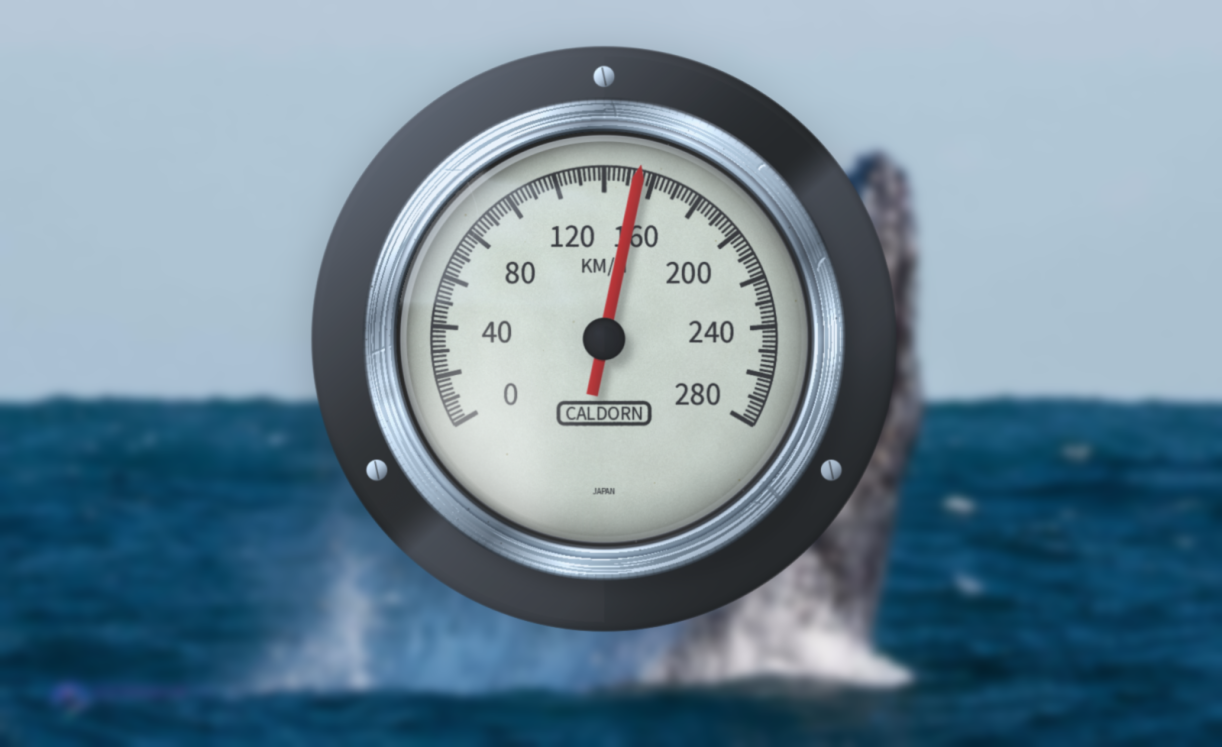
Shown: 154 km/h
